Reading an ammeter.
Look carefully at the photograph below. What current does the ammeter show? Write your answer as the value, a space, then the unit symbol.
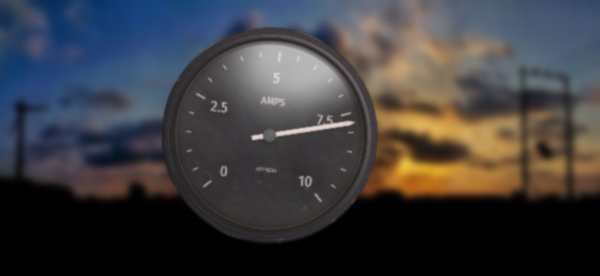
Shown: 7.75 A
